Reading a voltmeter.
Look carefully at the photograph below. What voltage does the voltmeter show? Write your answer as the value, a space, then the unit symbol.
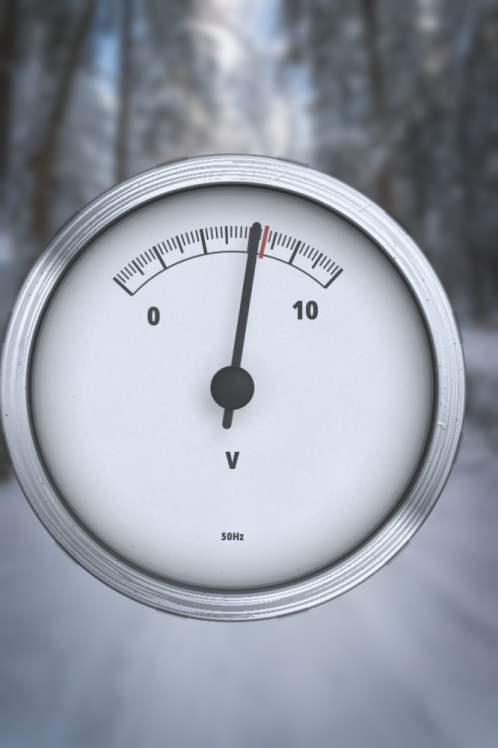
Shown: 6.2 V
